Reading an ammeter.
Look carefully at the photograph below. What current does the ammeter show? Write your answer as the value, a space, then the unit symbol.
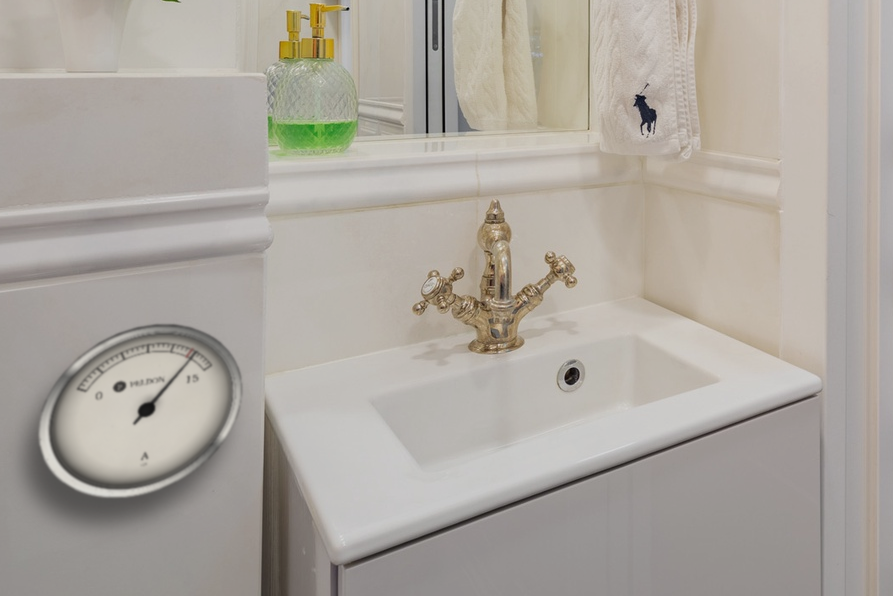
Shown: 12.5 A
